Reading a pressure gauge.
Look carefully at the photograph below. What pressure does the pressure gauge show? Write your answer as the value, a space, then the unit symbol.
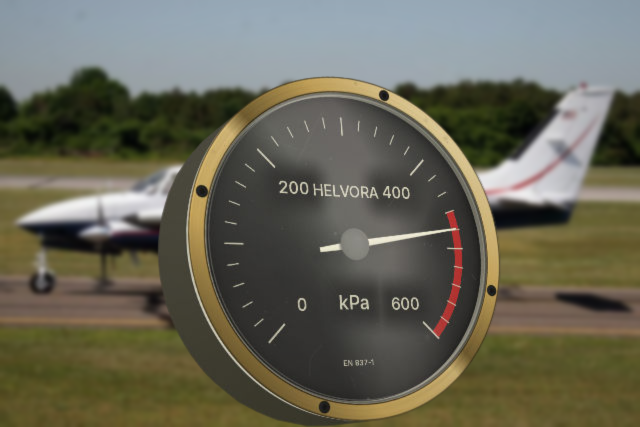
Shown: 480 kPa
